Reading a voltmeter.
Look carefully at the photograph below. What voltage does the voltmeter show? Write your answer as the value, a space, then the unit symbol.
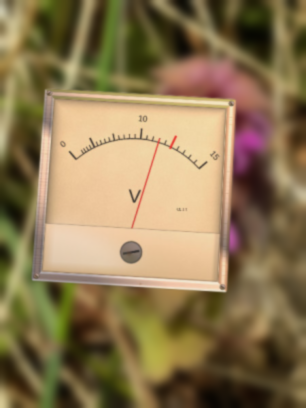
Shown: 11.5 V
